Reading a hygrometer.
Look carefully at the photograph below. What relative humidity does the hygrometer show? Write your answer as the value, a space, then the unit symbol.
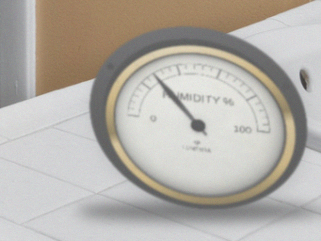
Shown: 28 %
